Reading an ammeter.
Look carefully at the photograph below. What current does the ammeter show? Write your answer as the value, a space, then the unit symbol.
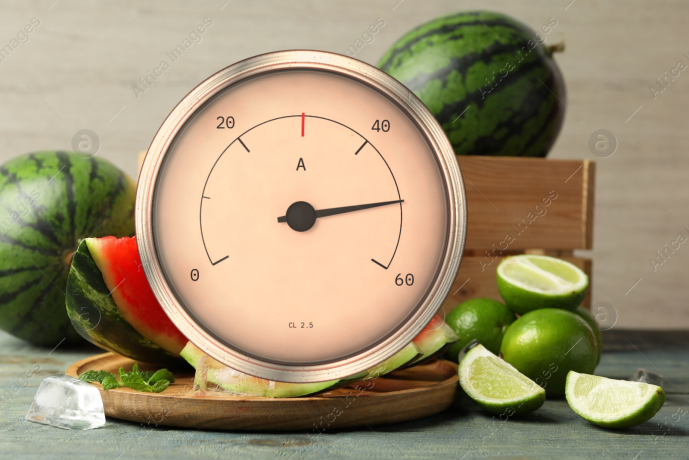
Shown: 50 A
